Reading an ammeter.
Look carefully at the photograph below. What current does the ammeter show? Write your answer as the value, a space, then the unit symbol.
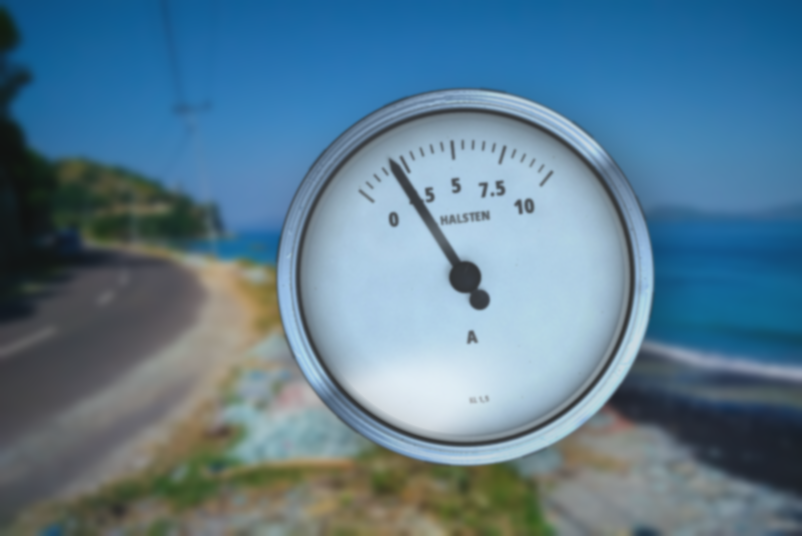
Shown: 2 A
